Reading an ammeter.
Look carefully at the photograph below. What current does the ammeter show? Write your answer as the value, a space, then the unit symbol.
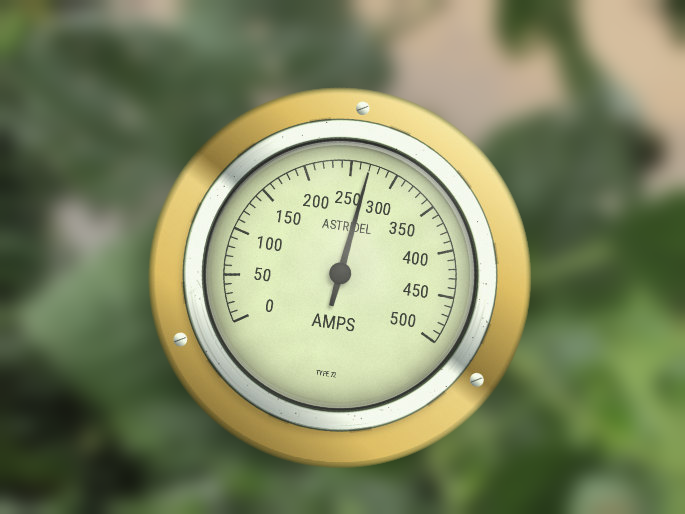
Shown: 270 A
